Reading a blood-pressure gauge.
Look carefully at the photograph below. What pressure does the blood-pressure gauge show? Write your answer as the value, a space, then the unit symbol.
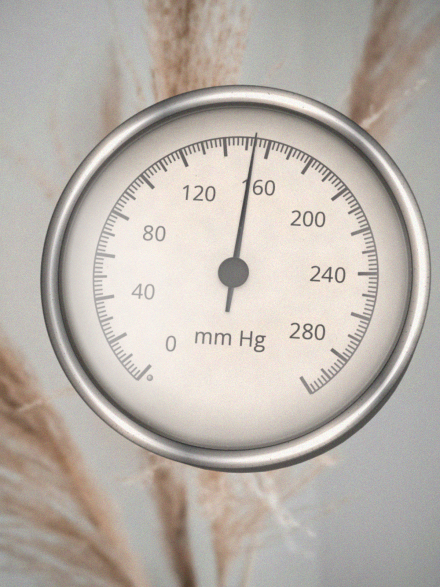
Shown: 154 mmHg
